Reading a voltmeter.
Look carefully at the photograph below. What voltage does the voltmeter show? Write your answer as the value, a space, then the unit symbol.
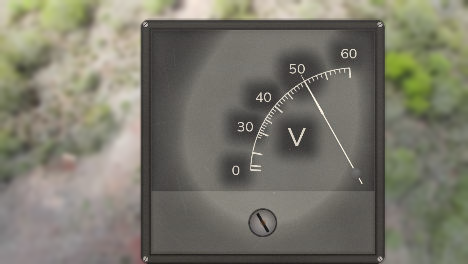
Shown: 50 V
